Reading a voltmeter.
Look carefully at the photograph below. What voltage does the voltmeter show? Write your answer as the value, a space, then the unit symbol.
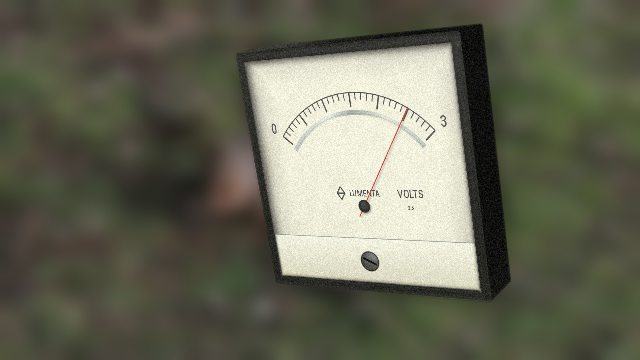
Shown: 2.5 V
